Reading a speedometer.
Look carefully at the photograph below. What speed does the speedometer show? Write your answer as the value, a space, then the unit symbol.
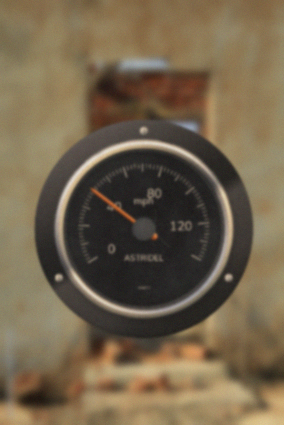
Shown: 40 mph
